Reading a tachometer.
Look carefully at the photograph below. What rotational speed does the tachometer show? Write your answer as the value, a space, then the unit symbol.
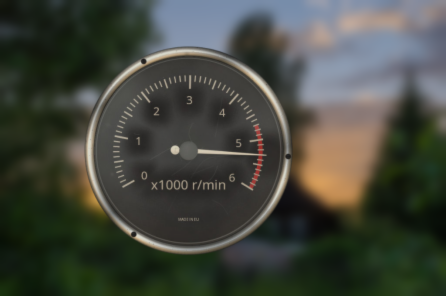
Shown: 5300 rpm
